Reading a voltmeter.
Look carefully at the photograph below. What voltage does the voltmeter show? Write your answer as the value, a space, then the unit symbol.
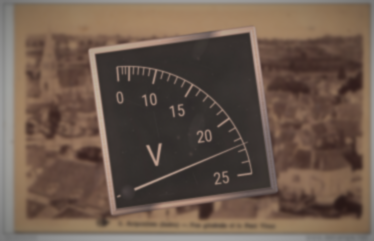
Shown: 22.5 V
